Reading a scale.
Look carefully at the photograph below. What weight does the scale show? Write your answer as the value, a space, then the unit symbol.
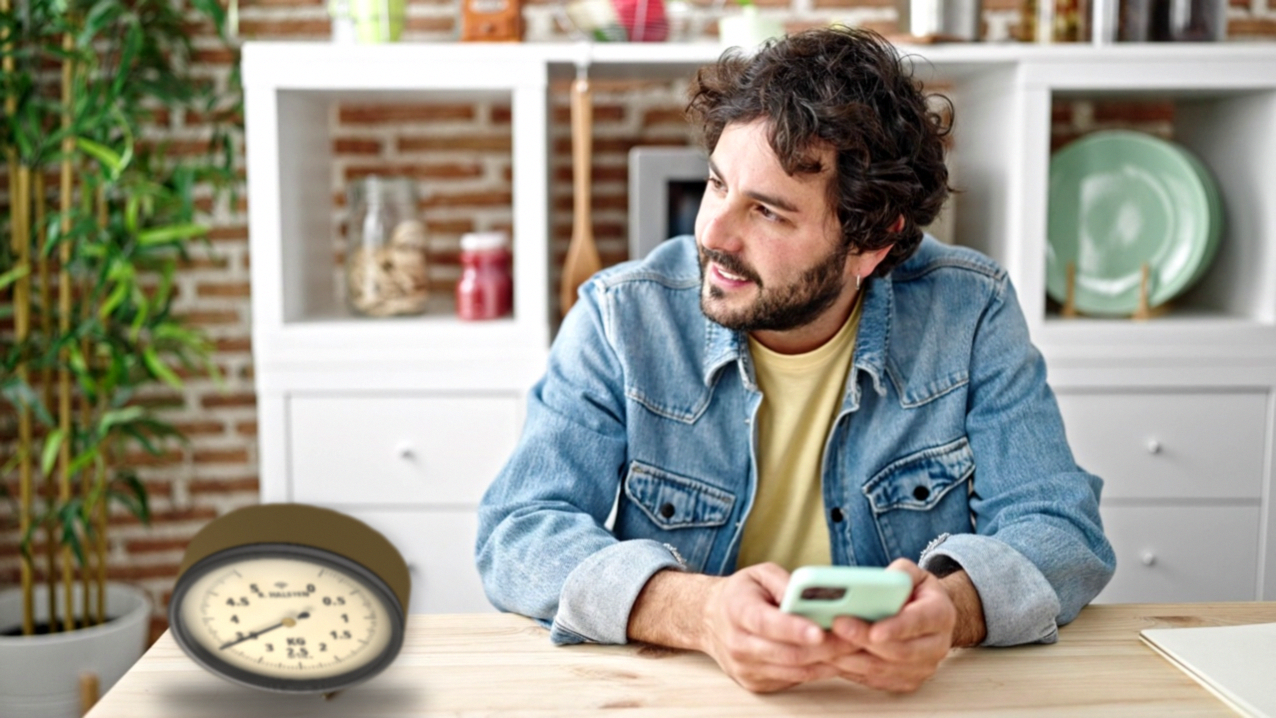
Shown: 3.5 kg
